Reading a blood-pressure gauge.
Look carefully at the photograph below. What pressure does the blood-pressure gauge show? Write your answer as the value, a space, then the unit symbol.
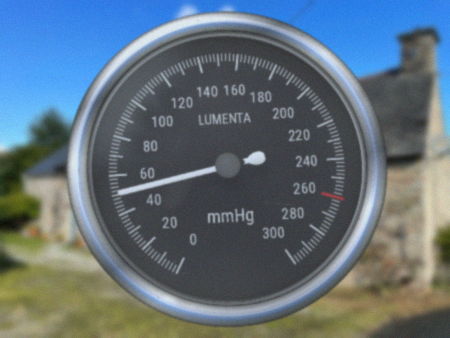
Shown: 50 mmHg
